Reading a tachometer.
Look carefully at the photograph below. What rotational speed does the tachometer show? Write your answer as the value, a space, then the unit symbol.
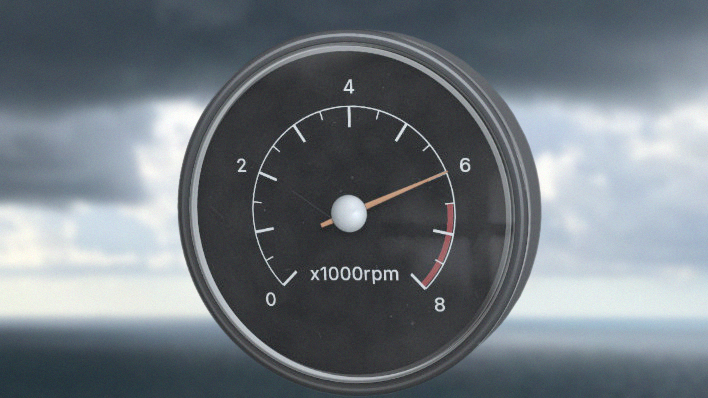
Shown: 6000 rpm
